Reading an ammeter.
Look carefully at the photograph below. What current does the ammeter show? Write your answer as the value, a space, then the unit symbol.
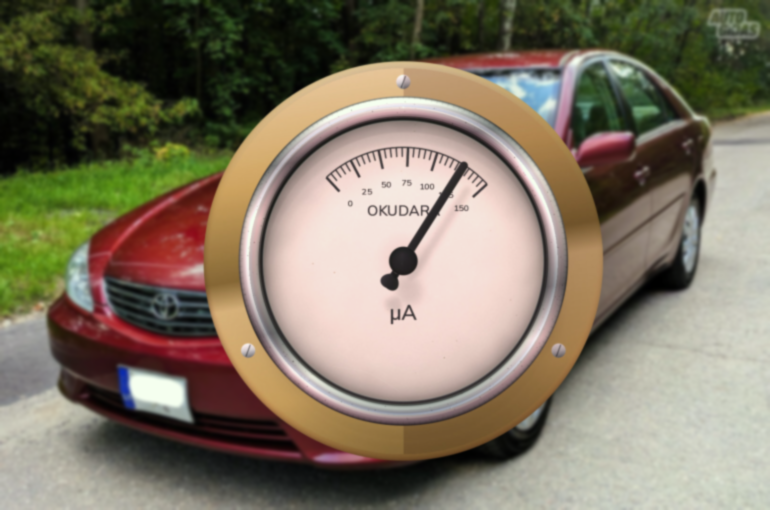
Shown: 125 µA
